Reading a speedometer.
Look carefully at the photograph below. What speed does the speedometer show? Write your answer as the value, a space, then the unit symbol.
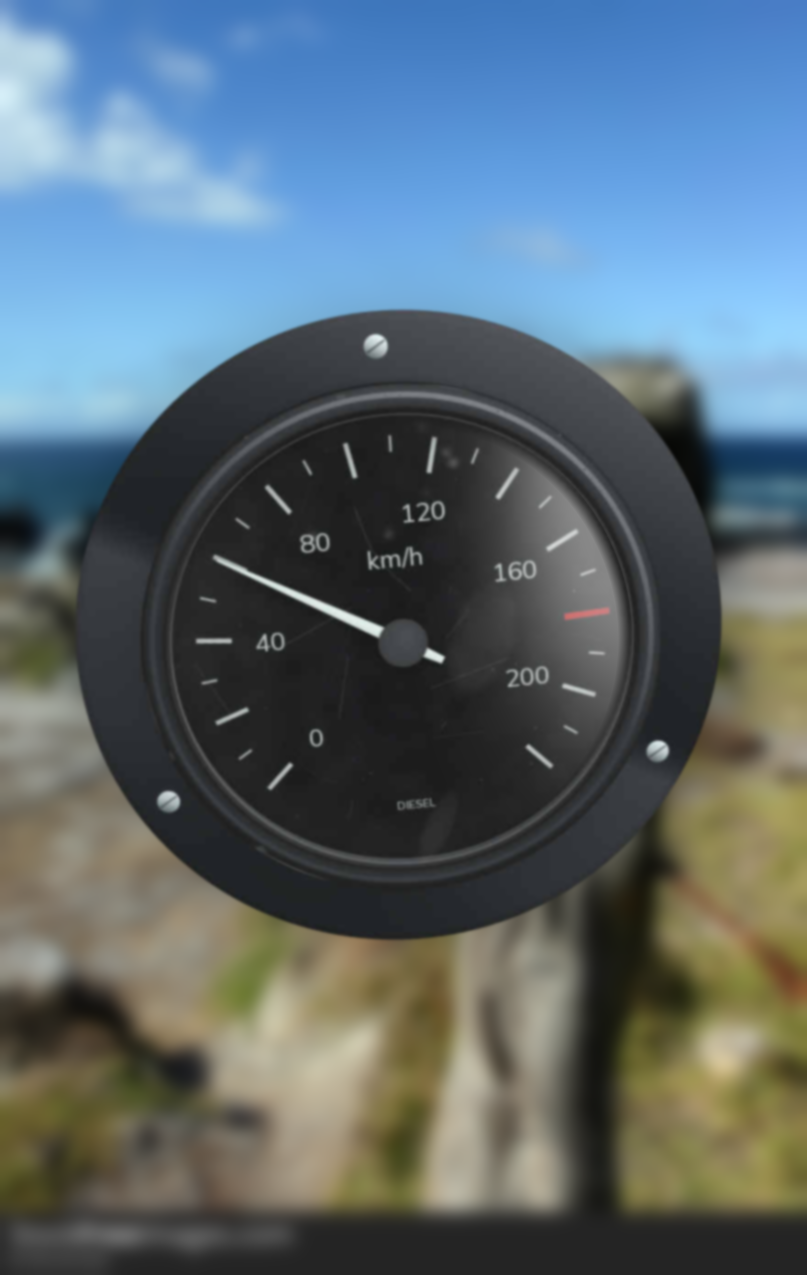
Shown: 60 km/h
